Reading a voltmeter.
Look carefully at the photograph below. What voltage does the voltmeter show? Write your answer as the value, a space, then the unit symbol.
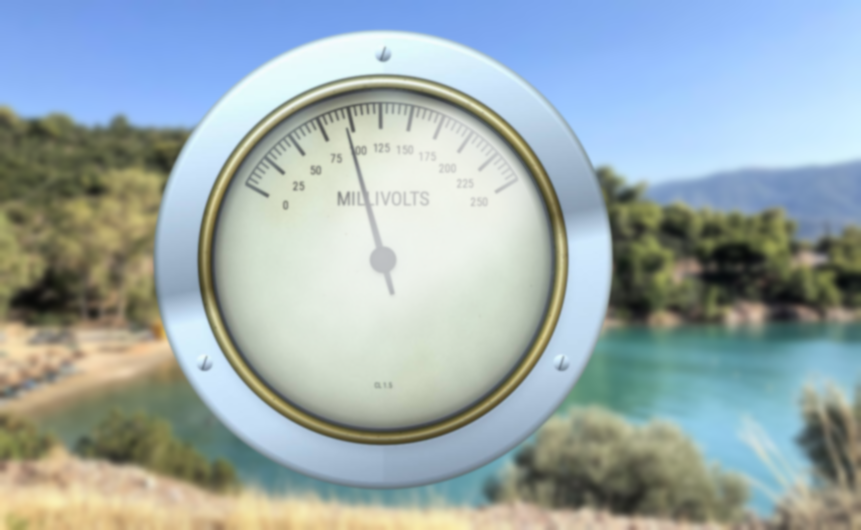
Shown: 95 mV
